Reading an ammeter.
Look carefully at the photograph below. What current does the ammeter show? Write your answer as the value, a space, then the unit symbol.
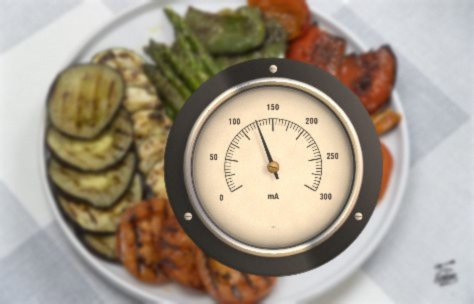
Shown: 125 mA
